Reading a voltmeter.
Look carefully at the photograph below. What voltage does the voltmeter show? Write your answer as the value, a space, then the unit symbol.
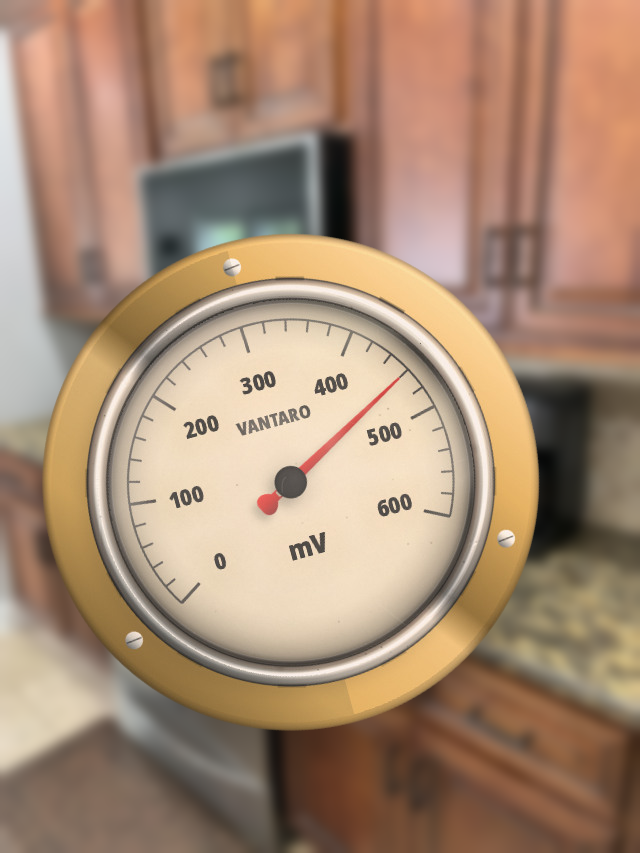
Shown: 460 mV
